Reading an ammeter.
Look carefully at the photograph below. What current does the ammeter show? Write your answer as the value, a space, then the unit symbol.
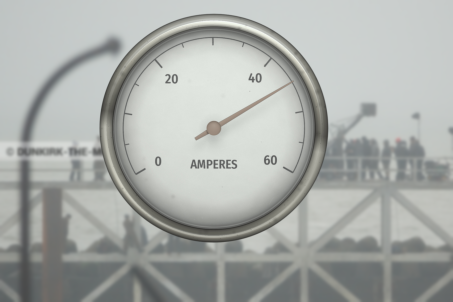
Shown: 45 A
